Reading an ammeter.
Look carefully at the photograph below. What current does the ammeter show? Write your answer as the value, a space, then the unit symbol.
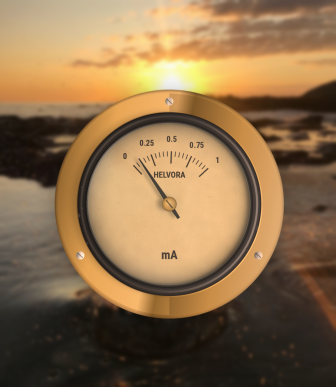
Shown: 0.1 mA
